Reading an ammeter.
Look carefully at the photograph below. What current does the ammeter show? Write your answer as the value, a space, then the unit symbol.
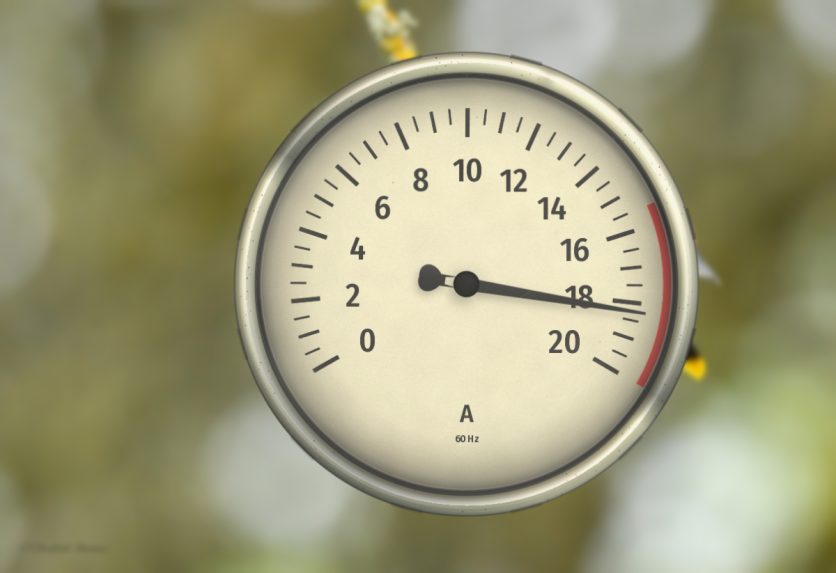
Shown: 18.25 A
